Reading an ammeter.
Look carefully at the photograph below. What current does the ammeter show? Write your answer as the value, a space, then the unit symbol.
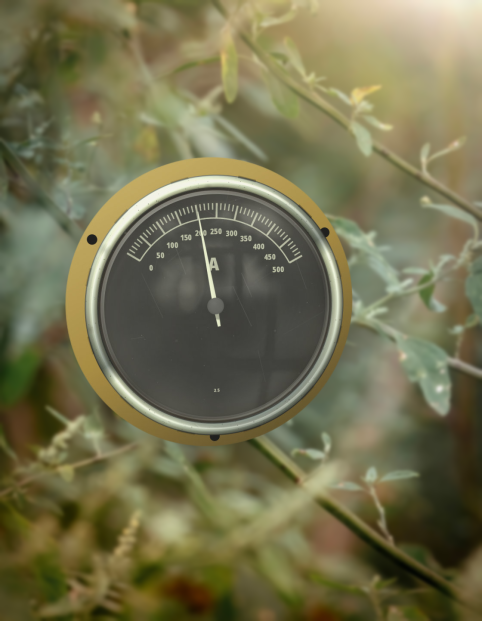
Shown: 200 A
